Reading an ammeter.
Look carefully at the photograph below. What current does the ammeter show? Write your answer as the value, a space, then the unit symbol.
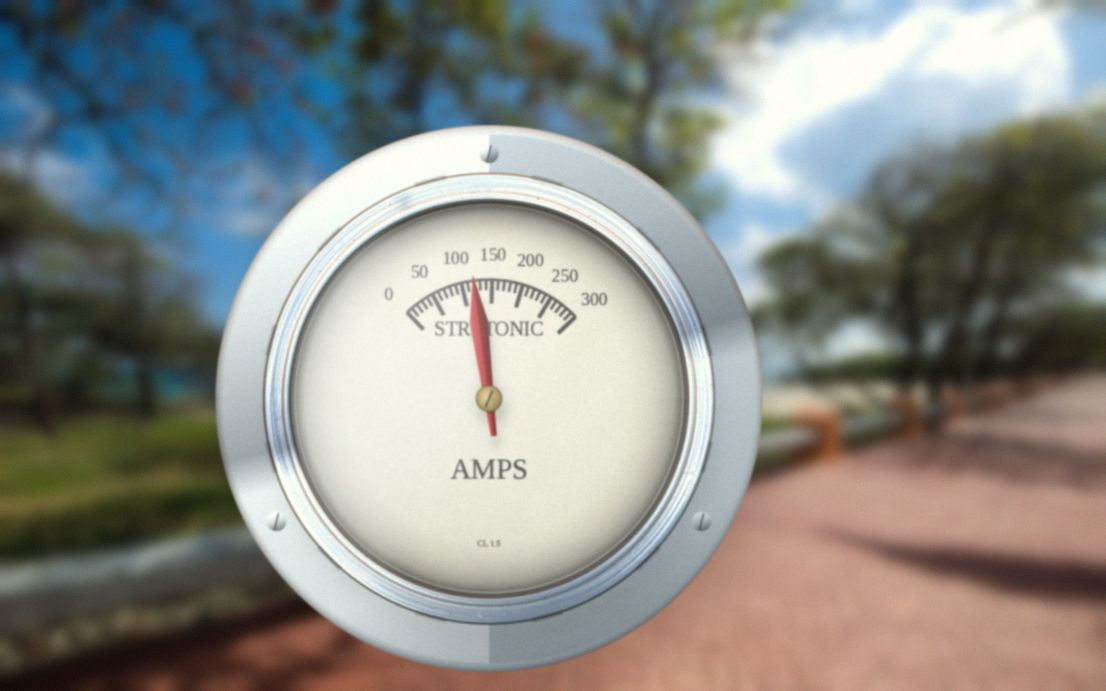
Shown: 120 A
